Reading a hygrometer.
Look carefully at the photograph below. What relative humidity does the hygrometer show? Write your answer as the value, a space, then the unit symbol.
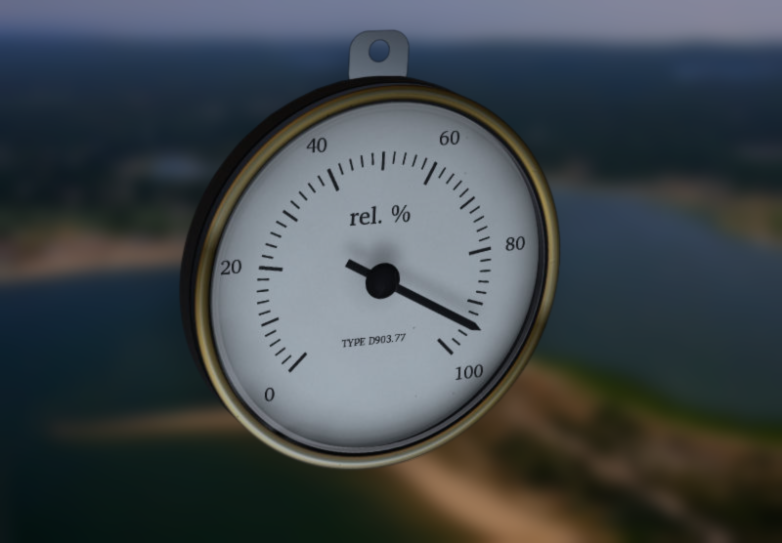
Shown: 94 %
